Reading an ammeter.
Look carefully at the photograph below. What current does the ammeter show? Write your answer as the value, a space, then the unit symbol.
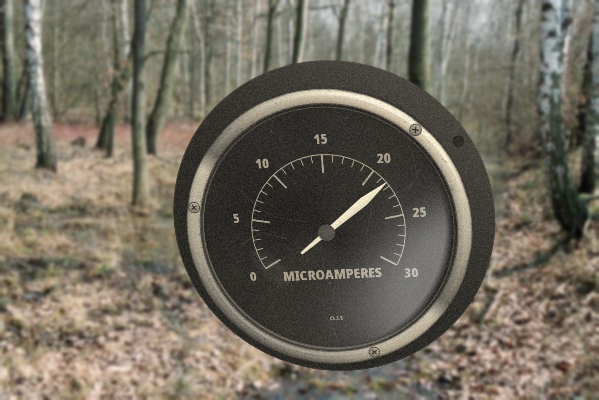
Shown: 21.5 µA
